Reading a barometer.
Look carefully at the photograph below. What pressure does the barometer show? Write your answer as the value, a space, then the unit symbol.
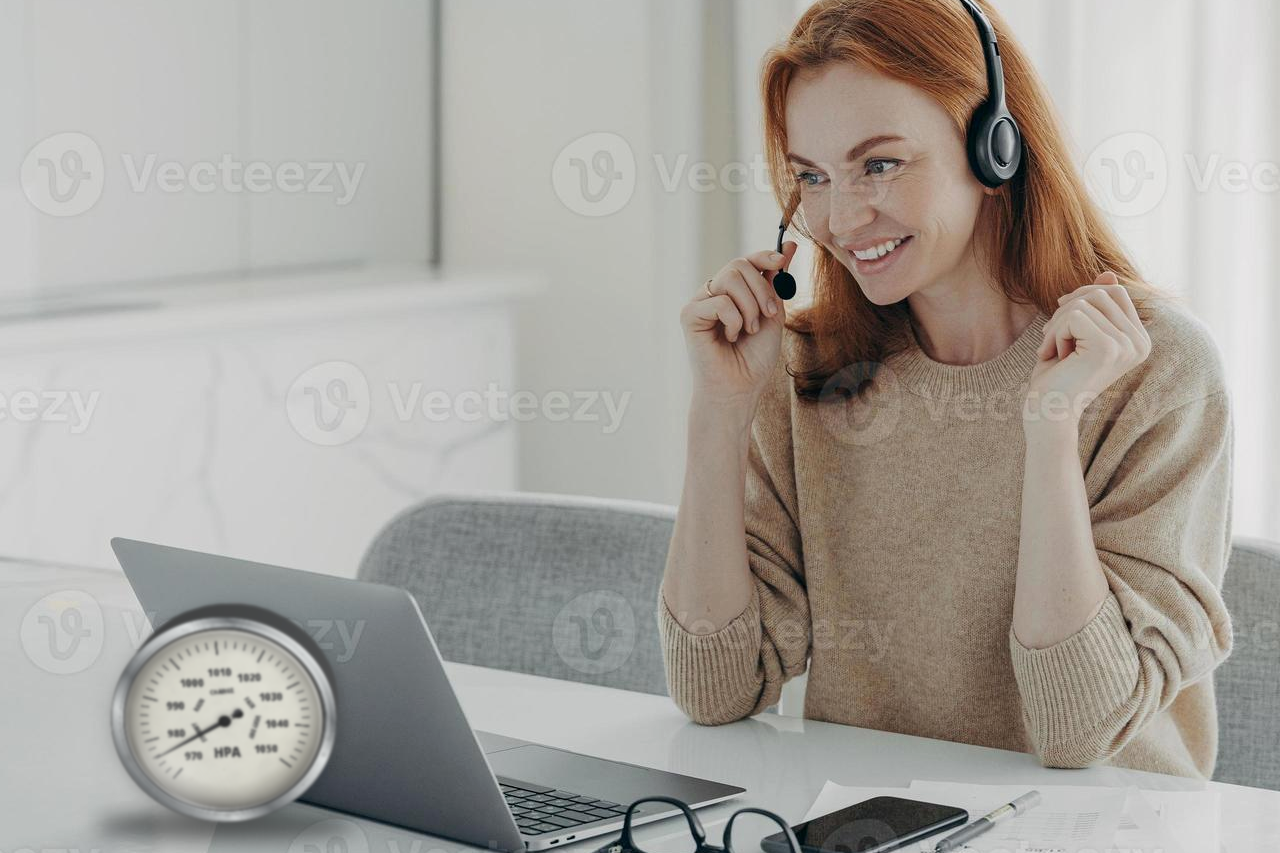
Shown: 976 hPa
